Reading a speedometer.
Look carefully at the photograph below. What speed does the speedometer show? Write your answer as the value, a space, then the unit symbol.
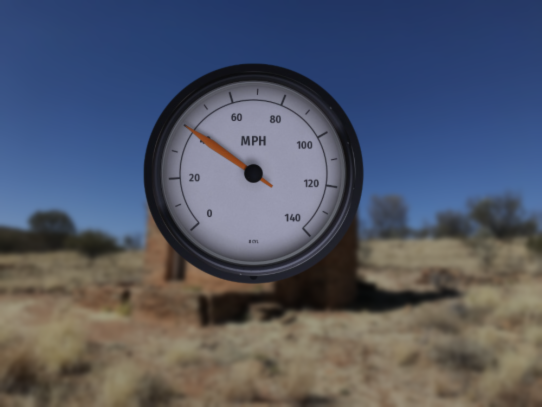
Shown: 40 mph
